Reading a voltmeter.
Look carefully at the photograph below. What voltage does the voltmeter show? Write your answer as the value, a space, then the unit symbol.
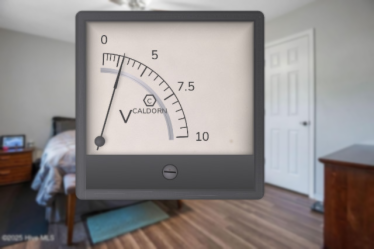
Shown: 3 V
